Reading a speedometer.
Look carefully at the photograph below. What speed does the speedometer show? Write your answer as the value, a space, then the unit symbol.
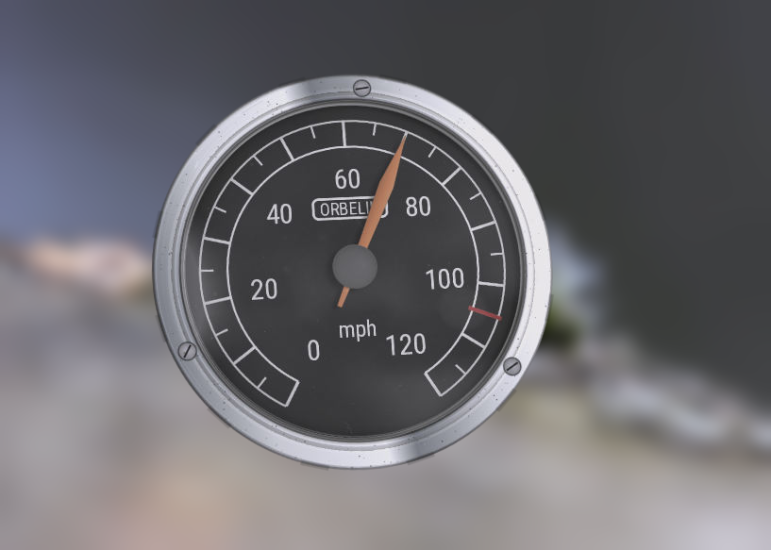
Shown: 70 mph
